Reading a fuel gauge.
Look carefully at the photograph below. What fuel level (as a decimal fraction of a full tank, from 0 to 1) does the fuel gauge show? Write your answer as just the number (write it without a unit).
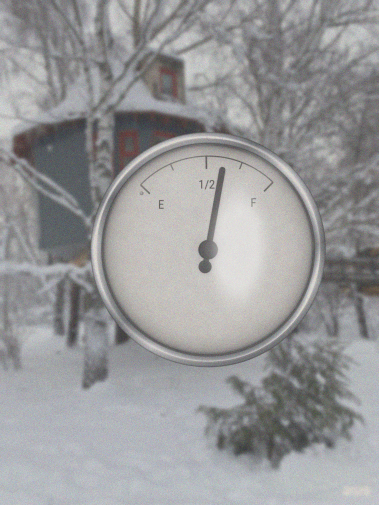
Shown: 0.625
